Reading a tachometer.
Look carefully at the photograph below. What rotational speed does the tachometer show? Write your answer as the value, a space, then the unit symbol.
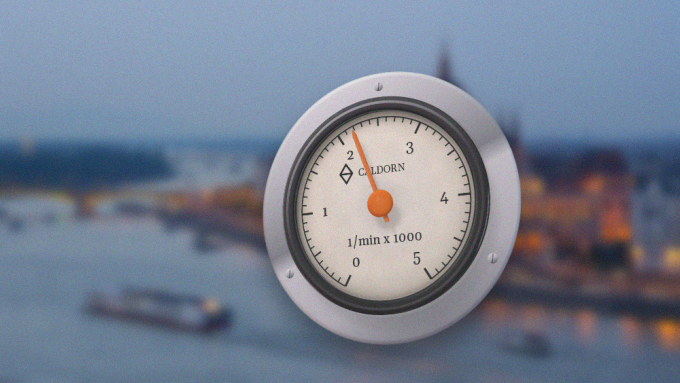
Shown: 2200 rpm
